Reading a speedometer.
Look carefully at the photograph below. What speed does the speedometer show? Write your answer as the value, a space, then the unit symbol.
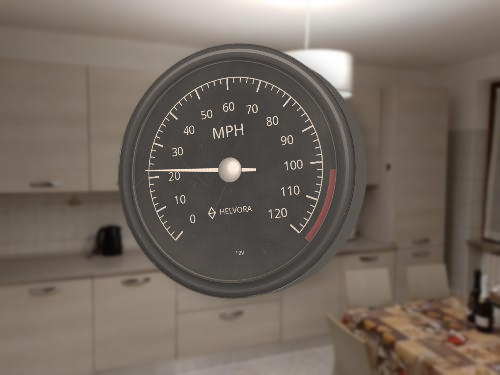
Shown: 22 mph
